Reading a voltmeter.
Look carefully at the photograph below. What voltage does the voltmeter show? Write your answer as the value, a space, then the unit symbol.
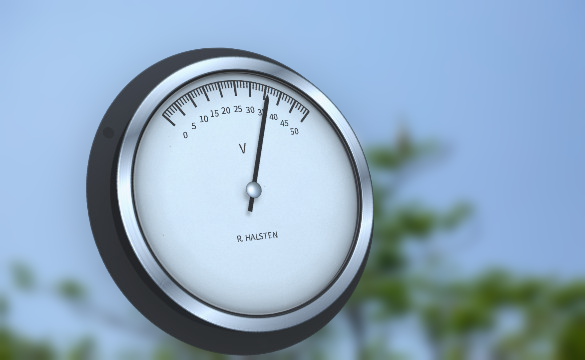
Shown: 35 V
